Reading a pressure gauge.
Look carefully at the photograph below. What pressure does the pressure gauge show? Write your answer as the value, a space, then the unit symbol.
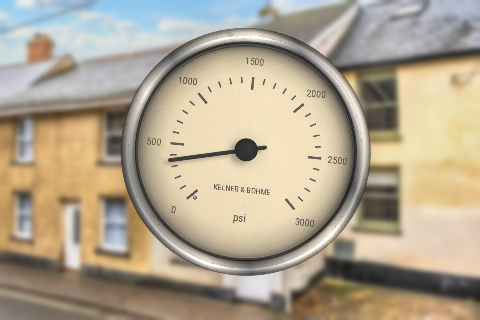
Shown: 350 psi
